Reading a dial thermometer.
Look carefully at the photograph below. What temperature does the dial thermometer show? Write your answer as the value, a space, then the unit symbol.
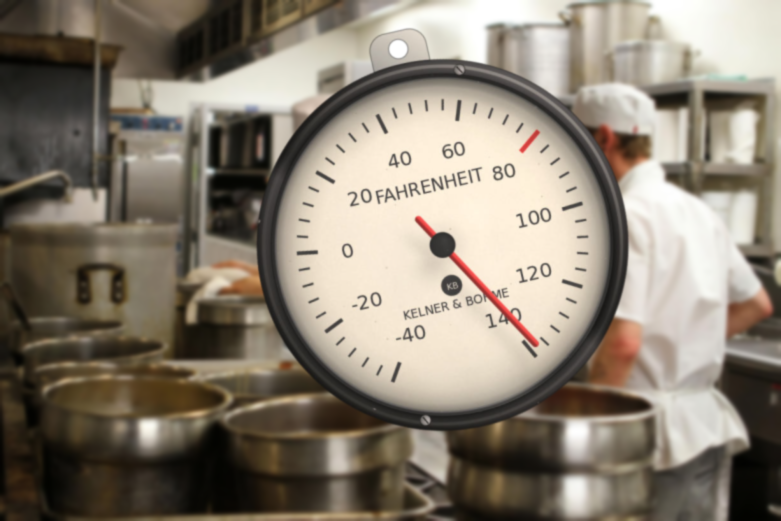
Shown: 138 °F
